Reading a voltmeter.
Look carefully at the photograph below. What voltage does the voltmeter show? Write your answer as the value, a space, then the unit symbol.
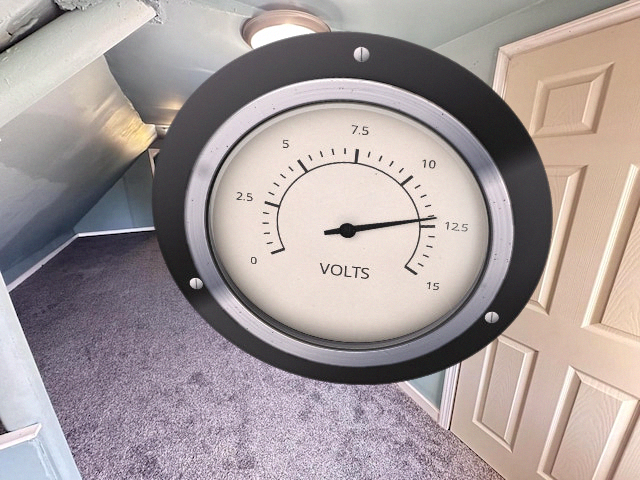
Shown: 12 V
